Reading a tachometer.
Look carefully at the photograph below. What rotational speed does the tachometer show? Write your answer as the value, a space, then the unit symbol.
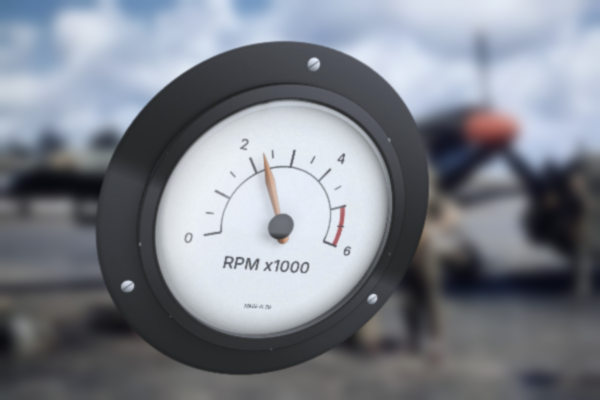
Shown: 2250 rpm
